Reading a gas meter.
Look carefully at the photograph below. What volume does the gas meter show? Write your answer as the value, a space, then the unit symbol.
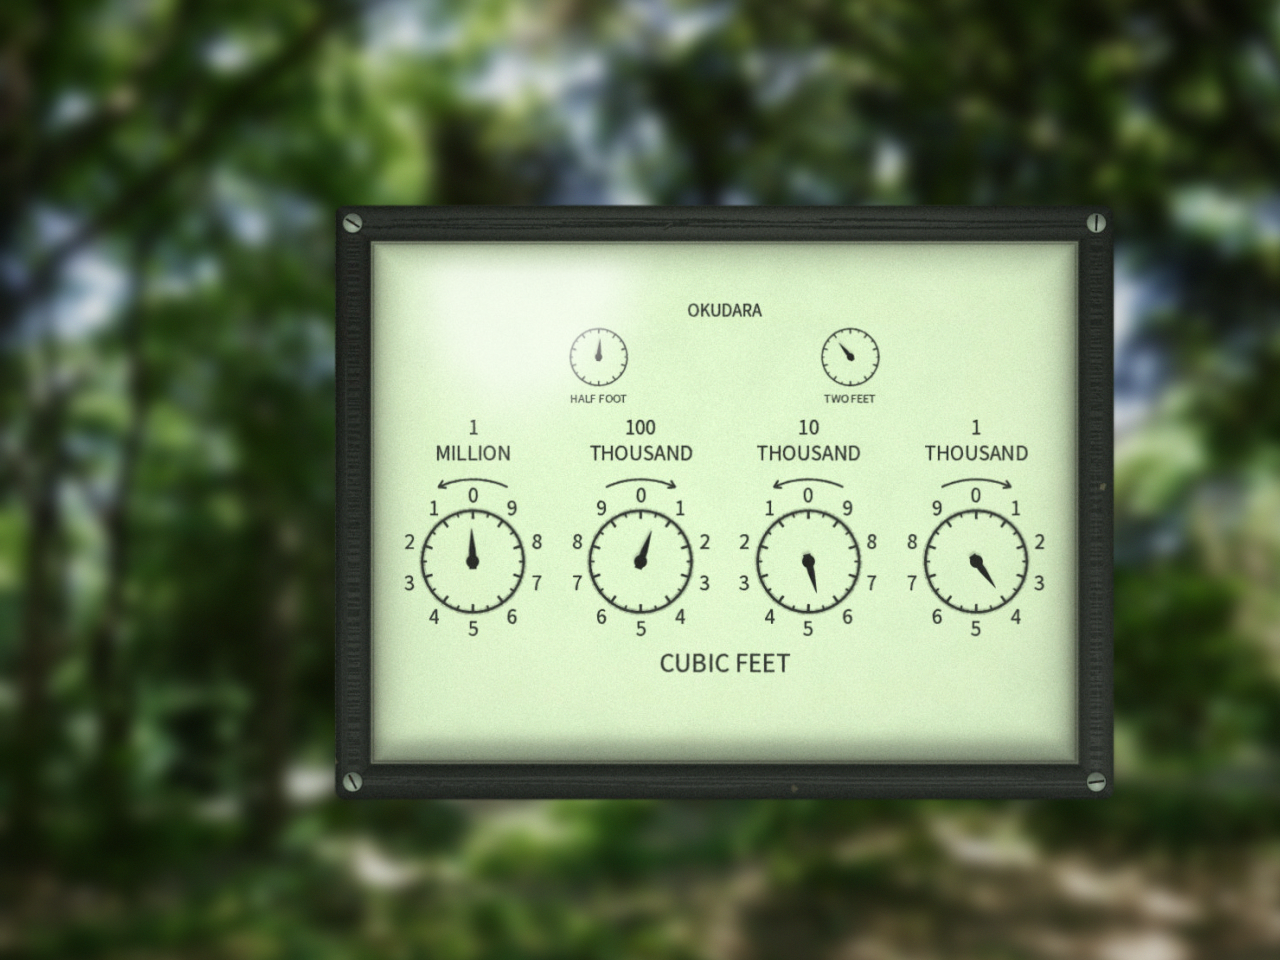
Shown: 5400 ft³
